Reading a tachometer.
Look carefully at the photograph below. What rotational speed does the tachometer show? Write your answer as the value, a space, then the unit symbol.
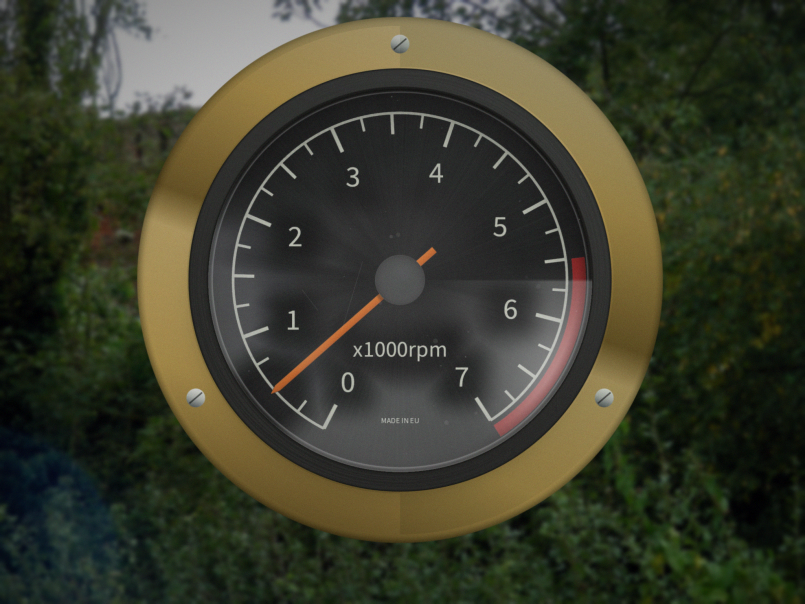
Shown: 500 rpm
